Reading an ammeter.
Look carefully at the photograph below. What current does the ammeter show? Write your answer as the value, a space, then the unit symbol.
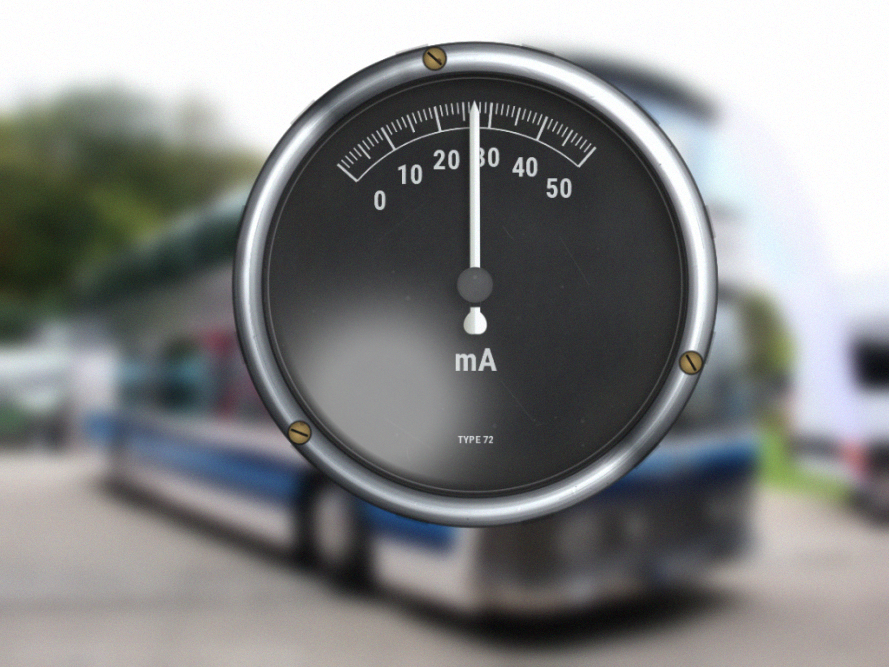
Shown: 27 mA
